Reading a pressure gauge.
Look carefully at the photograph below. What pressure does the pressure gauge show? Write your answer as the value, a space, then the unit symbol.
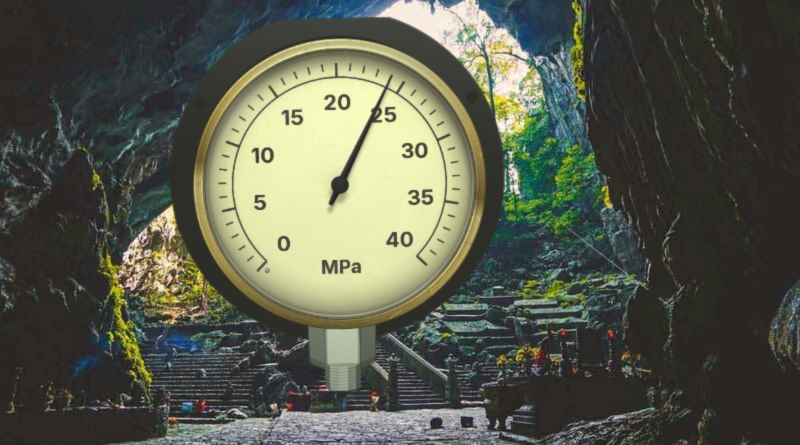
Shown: 24 MPa
